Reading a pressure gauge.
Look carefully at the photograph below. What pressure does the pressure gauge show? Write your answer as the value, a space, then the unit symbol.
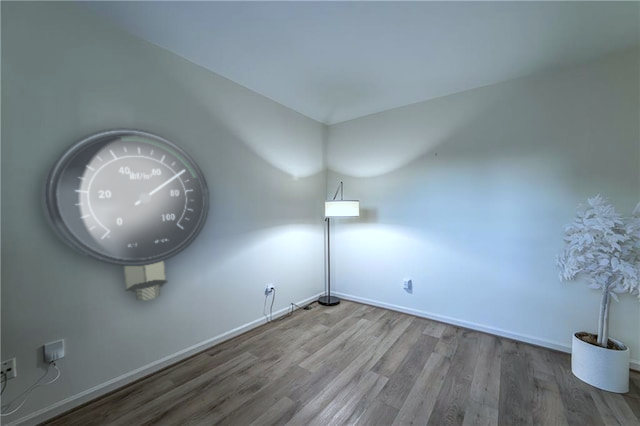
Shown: 70 psi
